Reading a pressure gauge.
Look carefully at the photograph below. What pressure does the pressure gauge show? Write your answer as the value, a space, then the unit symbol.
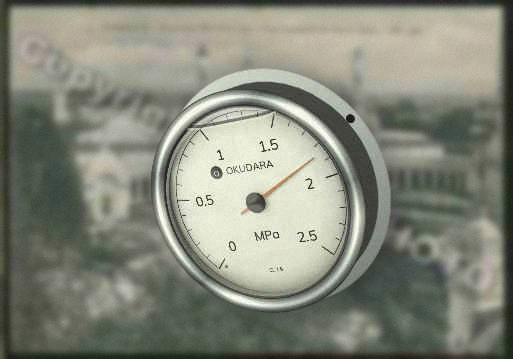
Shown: 1.85 MPa
